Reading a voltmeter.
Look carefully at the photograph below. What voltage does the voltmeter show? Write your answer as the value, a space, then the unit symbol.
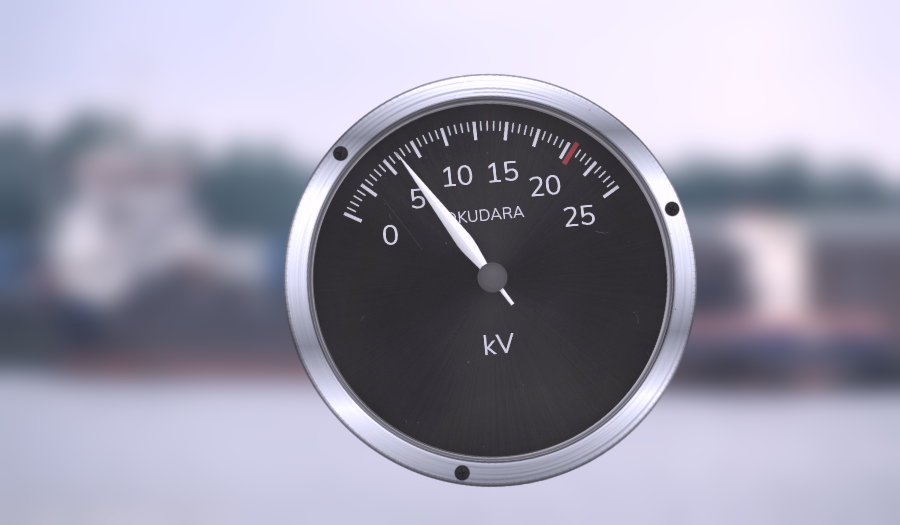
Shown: 6 kV
